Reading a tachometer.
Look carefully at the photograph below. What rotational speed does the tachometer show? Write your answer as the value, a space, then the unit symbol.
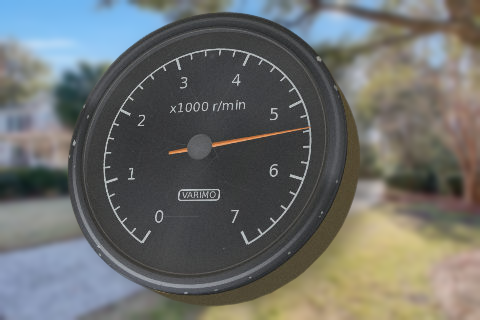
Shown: 5400 rpm
